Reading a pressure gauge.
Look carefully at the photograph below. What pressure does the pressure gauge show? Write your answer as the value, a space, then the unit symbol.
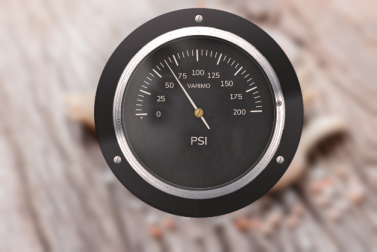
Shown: 65 psi
